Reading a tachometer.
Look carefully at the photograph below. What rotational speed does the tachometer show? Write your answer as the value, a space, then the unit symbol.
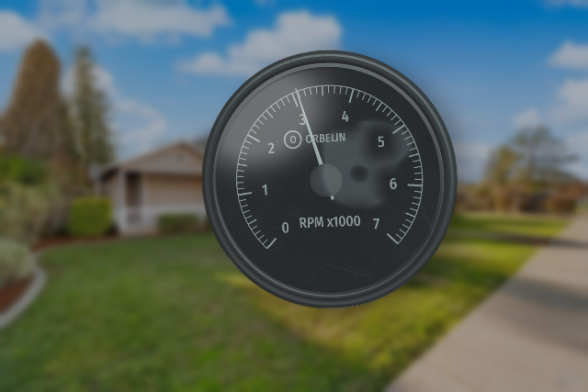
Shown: 3100 rpm
